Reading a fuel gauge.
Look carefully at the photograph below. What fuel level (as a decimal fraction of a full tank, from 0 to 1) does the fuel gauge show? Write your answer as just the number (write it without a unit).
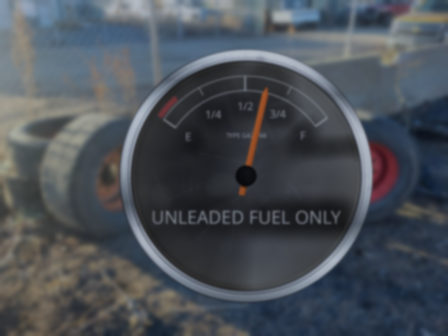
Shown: 0.625
